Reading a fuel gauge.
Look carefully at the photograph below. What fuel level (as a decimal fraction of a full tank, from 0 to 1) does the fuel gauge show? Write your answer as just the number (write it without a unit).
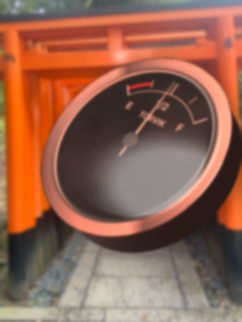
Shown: 0.5
